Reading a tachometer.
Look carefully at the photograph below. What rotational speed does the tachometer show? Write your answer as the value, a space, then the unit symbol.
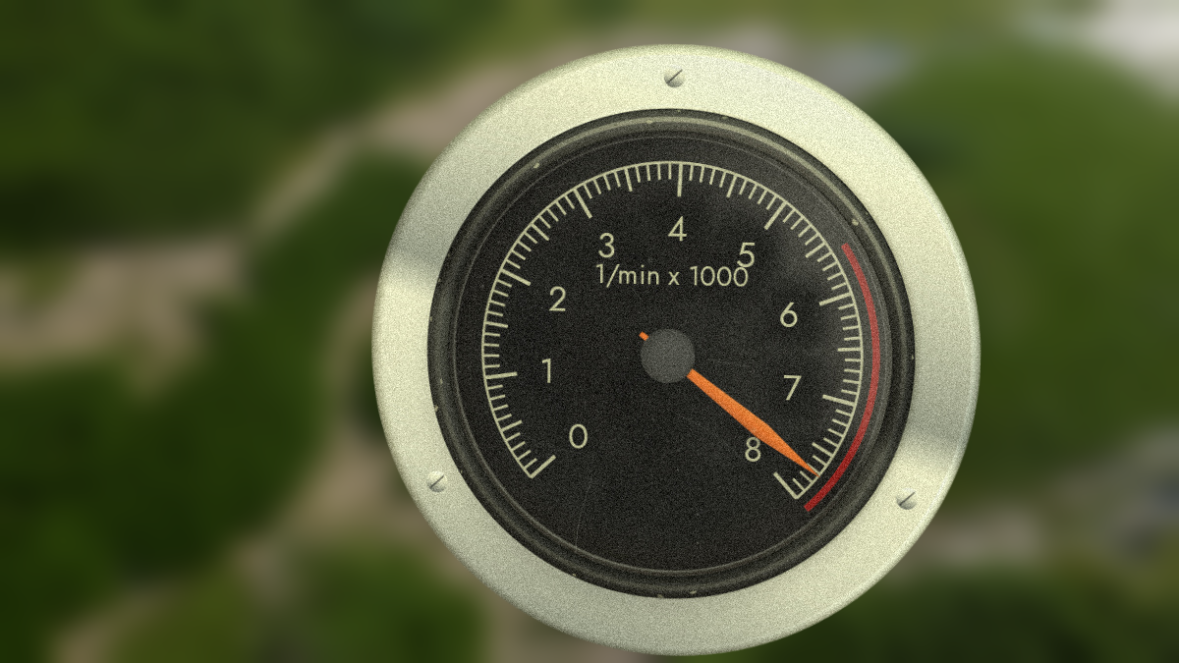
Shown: 7700 rpm
